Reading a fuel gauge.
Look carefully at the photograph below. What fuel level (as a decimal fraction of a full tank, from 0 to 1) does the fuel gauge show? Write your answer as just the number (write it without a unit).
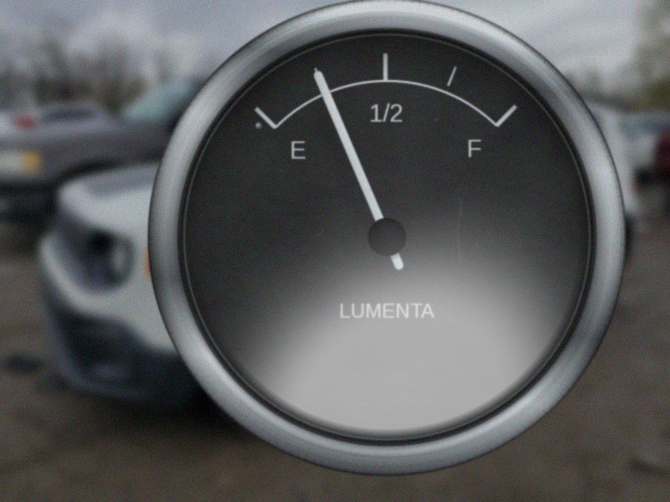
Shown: 0.25
